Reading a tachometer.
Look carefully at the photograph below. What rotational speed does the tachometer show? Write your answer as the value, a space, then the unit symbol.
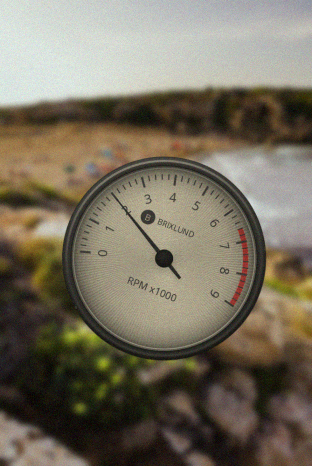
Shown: 2000 rpm
